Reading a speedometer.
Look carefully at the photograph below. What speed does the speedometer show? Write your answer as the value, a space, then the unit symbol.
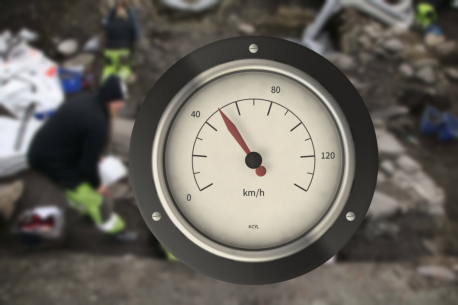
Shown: 50 km/h
